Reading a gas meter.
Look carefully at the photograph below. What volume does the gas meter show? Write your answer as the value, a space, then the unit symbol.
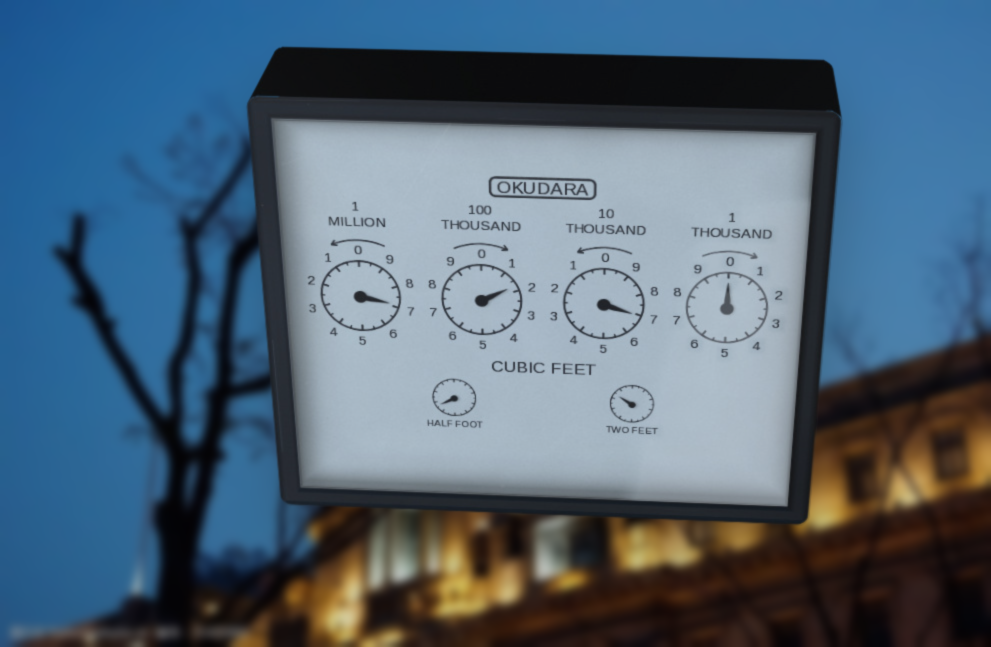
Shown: 717000 ft³
